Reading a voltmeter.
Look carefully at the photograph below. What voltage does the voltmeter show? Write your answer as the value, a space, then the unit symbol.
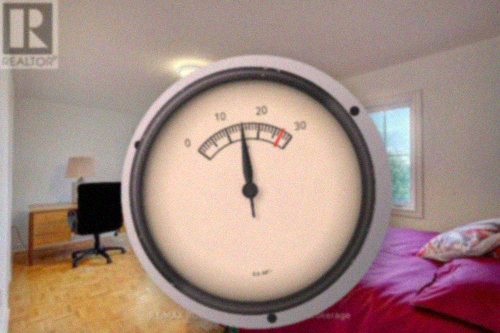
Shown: 15 V
